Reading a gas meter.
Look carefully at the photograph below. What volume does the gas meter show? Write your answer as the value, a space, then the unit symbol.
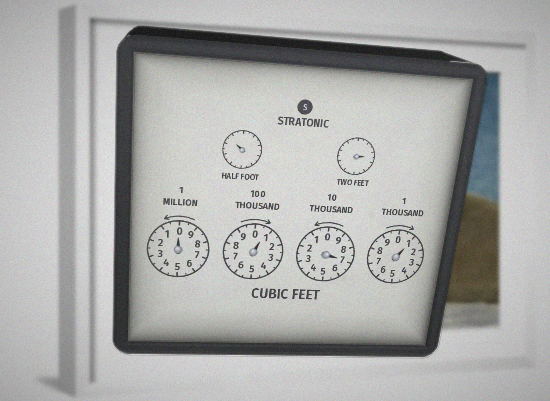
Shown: 7100 ft³
